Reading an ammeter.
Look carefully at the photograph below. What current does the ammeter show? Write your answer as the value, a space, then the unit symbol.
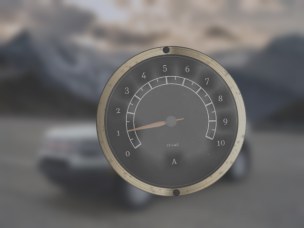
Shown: 1 A
